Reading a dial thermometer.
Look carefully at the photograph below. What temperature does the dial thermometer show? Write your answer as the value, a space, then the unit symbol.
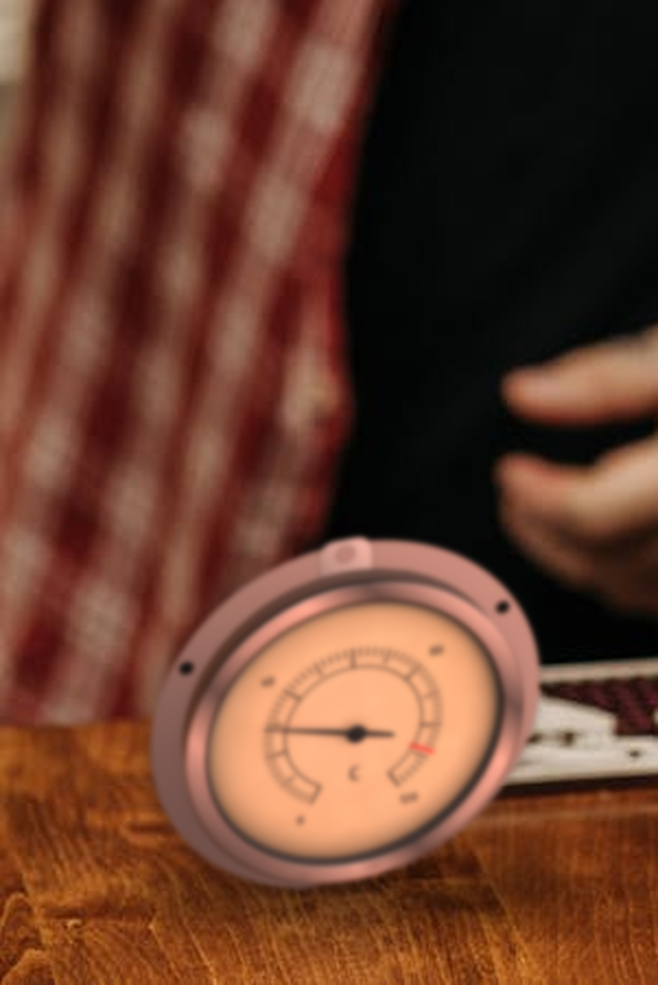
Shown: 30 °C
